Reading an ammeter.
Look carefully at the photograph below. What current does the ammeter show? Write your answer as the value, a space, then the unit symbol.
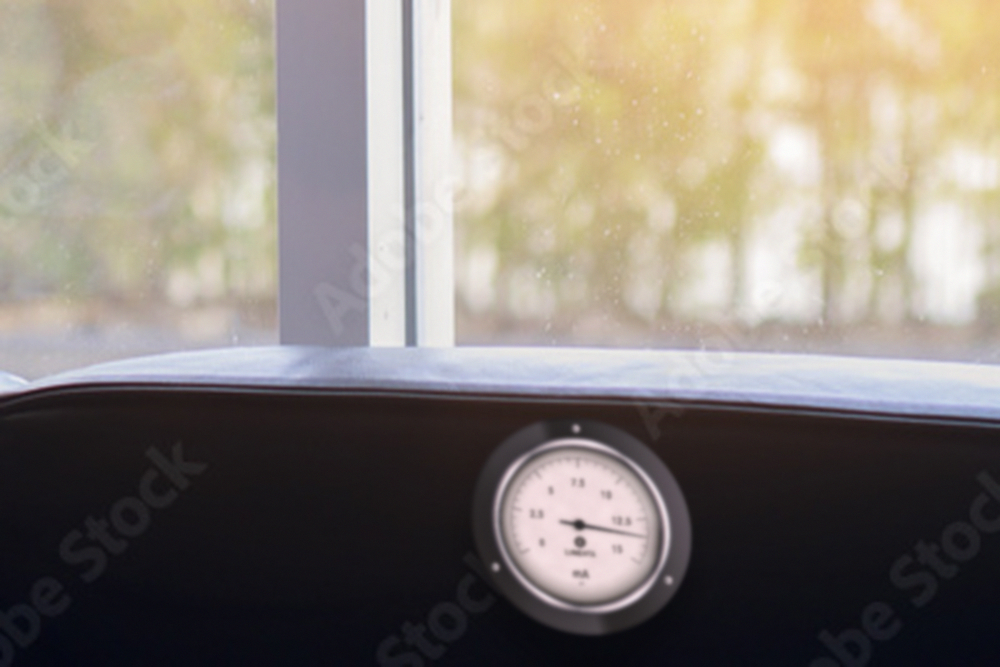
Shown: 13.5 mA
